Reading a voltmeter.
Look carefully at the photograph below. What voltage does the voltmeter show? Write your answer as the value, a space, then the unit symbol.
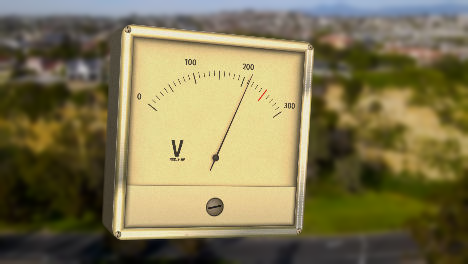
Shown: 210 V
